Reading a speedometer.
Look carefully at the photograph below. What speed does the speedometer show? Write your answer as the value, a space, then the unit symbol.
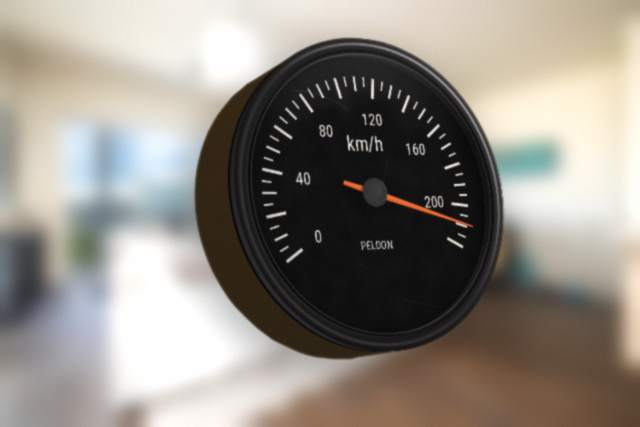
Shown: 210 km/h
